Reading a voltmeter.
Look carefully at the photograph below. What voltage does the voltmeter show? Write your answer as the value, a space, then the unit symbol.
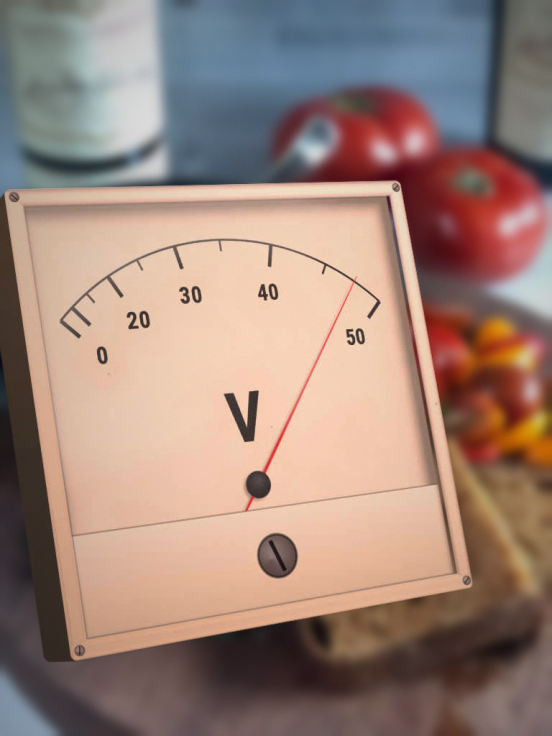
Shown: 47.5 V
